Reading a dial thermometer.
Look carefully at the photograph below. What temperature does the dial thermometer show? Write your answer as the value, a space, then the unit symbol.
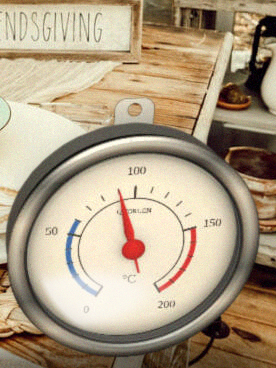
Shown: 90 °C
